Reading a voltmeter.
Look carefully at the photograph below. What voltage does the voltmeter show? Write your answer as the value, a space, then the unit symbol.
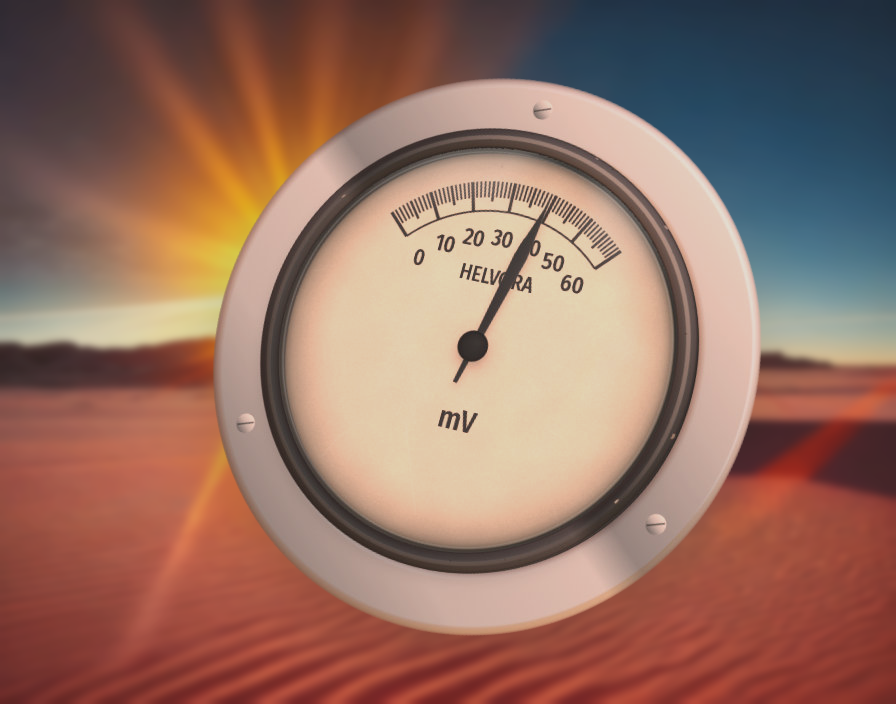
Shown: 40 mV
